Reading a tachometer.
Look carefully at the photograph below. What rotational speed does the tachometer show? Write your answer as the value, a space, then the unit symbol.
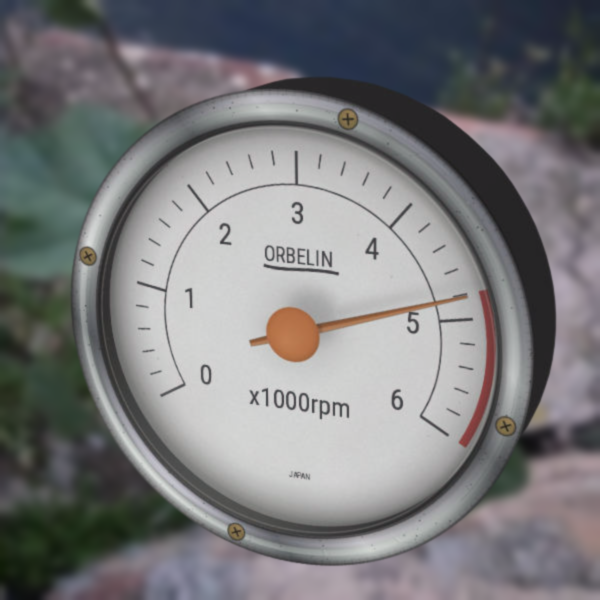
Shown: 4800 rpm
